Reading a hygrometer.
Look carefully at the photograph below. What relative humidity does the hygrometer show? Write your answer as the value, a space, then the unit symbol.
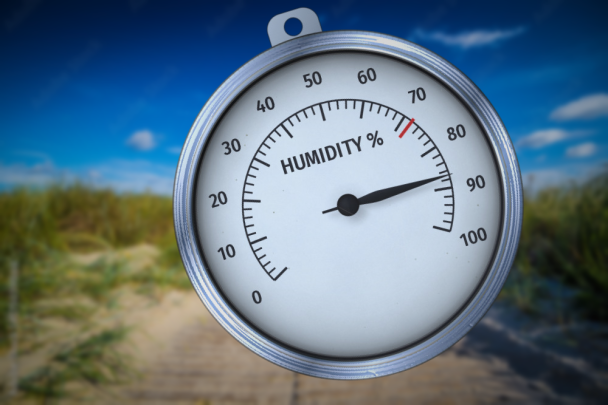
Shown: 87 %
